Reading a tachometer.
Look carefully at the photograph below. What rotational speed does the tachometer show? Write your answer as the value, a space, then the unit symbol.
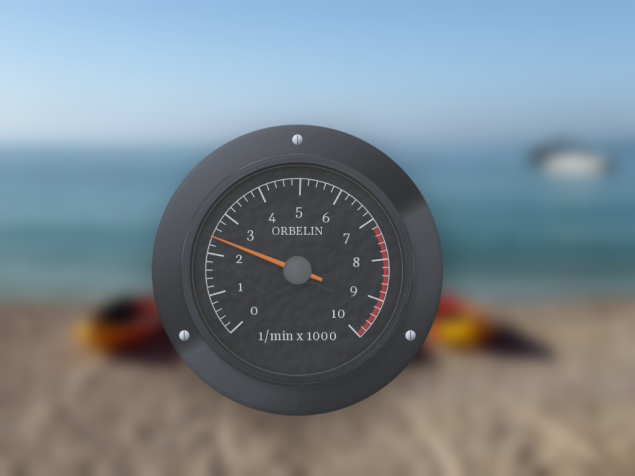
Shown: 2400 rpm
